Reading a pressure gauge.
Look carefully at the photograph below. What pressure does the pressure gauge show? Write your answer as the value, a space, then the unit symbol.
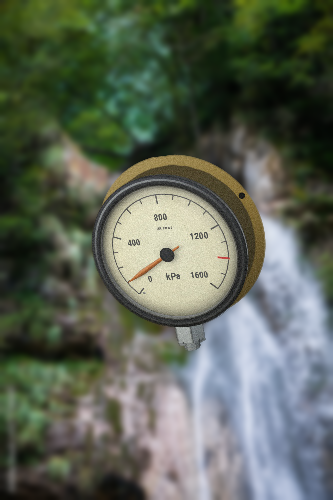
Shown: 100 kPa
